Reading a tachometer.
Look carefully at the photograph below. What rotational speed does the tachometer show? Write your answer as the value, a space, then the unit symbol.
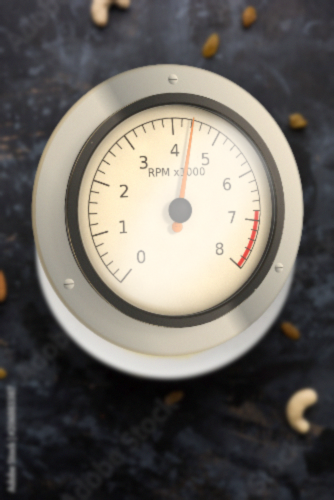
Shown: 4400 rpm
